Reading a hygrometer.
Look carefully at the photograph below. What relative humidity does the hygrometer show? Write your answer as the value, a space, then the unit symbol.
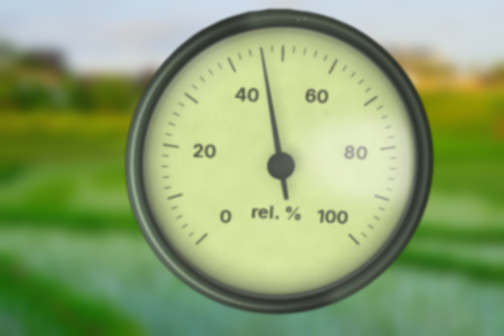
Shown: 46 %
